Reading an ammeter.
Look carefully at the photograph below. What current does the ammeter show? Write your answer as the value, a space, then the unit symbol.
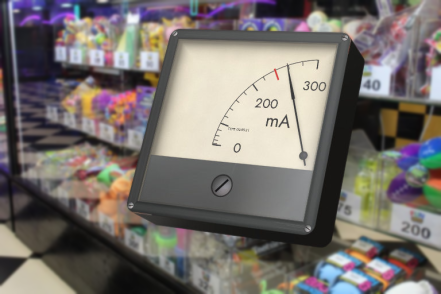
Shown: 260 mA
